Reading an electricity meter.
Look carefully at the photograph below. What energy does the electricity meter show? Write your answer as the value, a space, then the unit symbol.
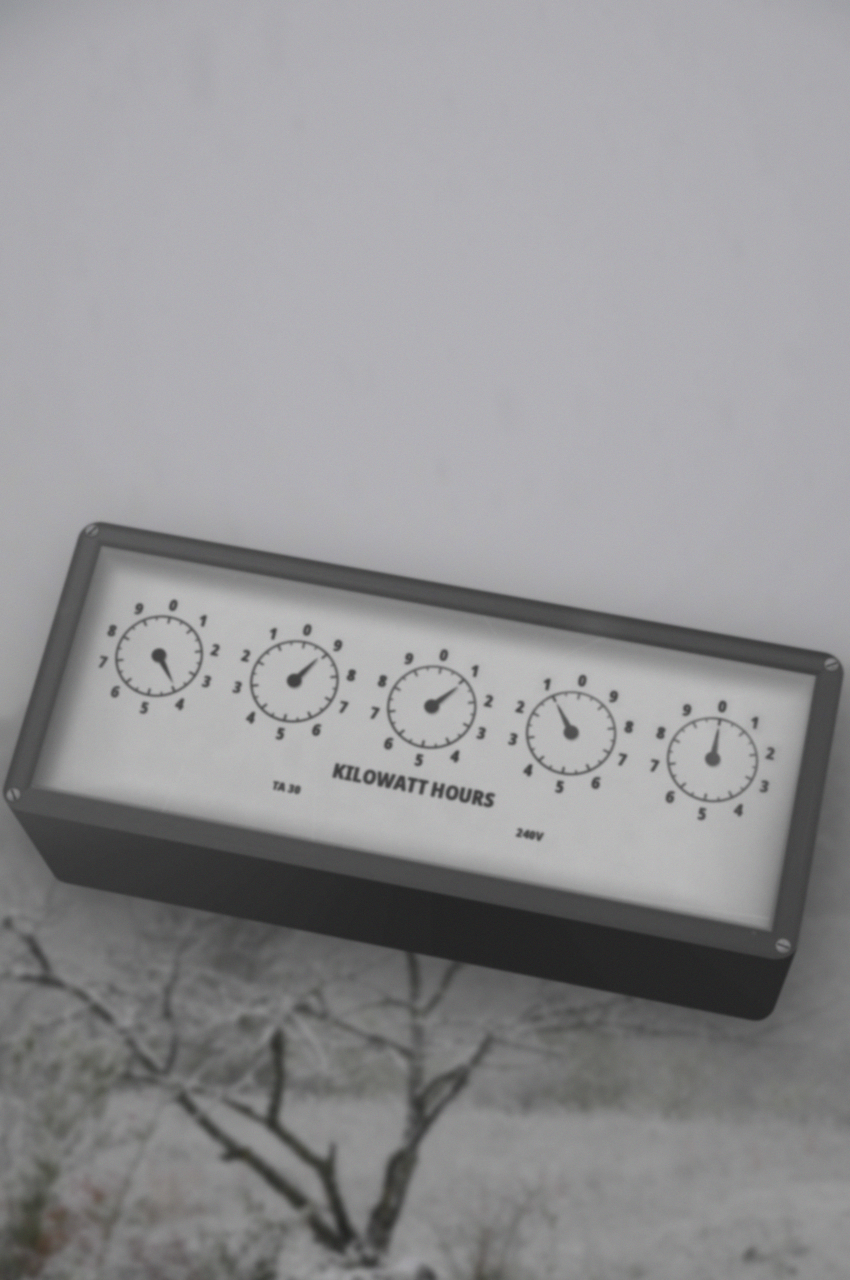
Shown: 39110 kWh
